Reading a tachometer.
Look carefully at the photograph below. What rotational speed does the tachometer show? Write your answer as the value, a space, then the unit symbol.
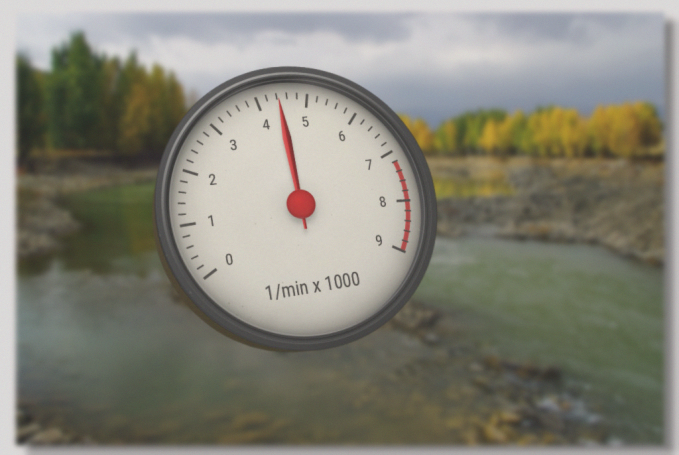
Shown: 4400 rpm
